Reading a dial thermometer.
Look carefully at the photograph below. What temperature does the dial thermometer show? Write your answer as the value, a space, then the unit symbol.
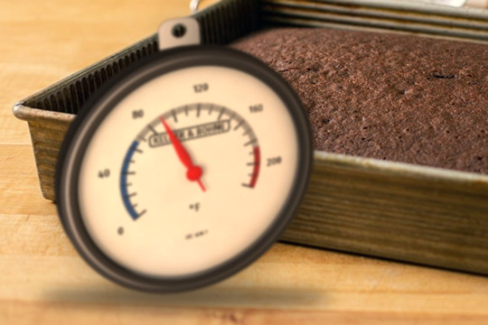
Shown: 90 °F
